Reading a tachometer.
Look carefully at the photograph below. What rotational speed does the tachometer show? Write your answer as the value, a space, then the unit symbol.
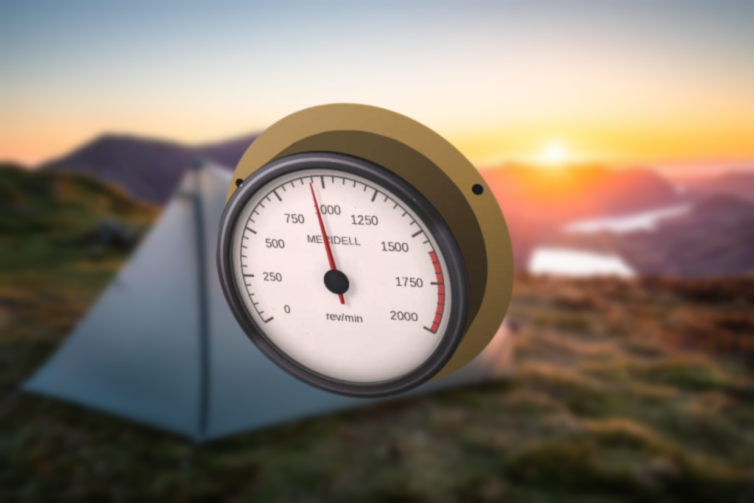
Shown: 950 rpm
